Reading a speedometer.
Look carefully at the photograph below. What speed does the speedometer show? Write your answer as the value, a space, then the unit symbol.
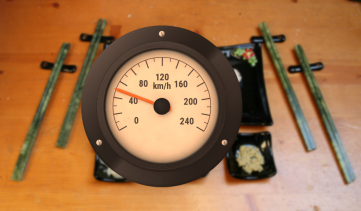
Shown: 50 km/h
